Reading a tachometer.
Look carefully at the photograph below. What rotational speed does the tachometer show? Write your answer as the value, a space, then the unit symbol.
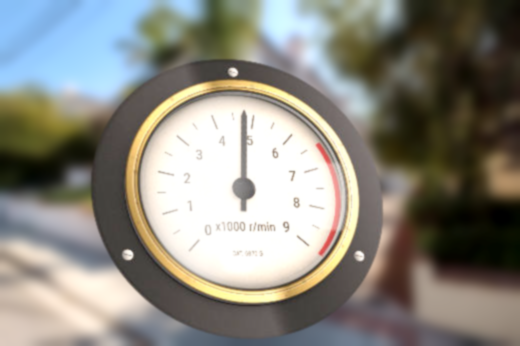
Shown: 4750 rpm
